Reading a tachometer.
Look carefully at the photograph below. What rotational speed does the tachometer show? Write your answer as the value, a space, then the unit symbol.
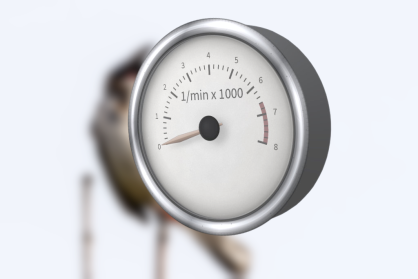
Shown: 0 rpm
